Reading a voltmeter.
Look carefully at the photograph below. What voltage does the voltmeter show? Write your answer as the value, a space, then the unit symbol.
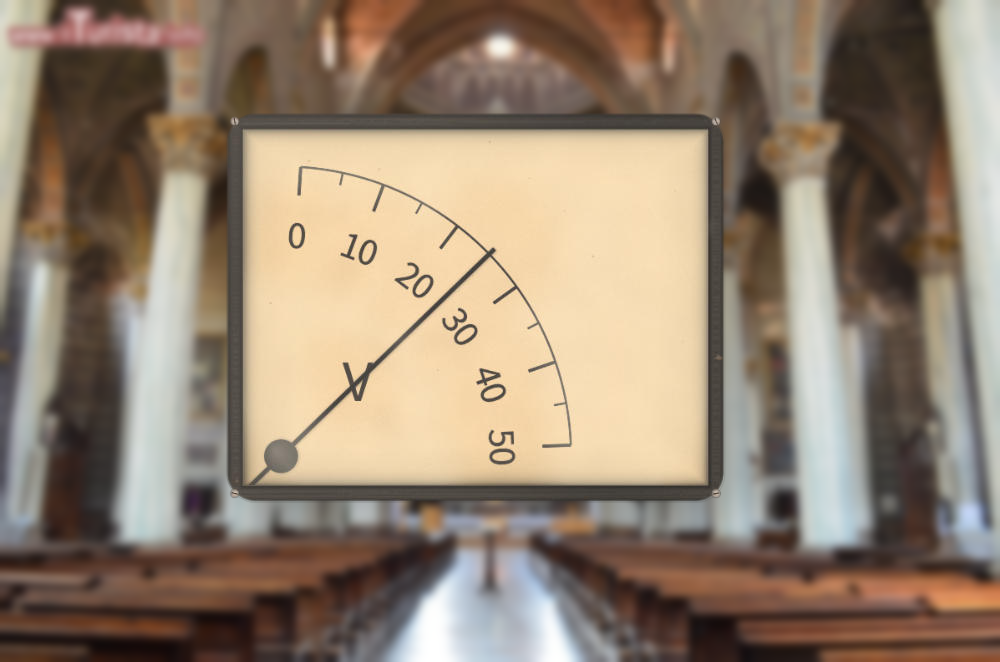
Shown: 25 V
